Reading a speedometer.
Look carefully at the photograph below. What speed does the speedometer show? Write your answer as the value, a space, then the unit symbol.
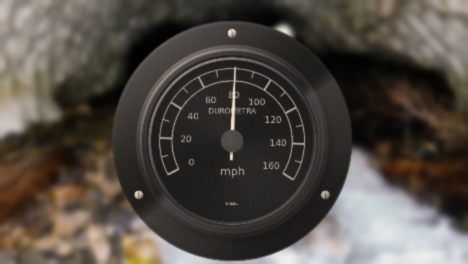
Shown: 80 mph
